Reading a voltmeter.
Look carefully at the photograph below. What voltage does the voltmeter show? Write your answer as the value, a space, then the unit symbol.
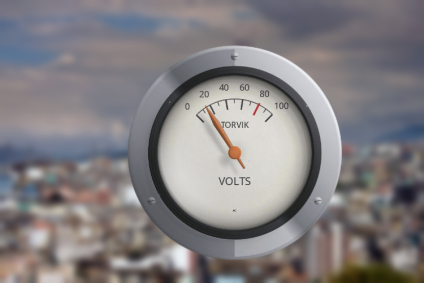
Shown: 15 V
